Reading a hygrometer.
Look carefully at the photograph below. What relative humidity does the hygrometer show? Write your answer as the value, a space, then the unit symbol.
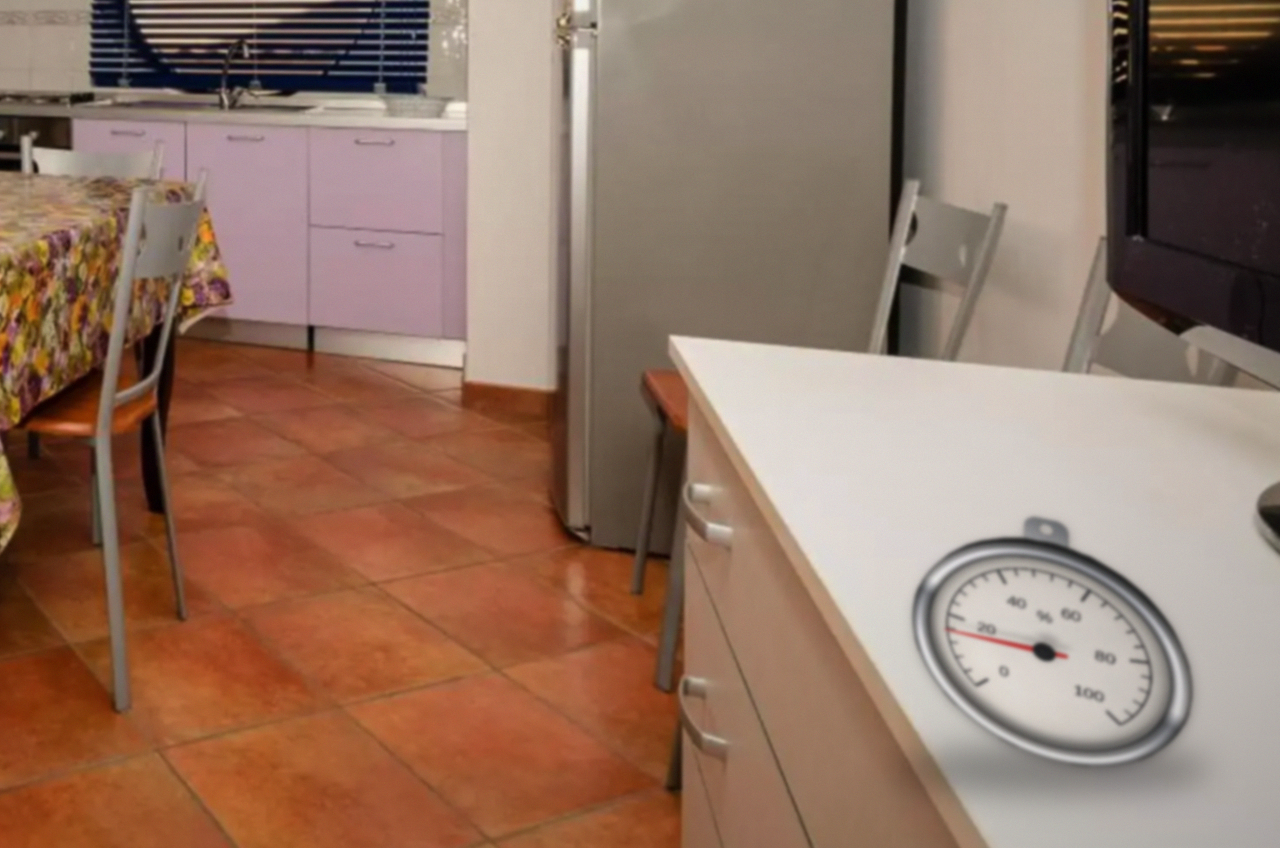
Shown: 16 %
